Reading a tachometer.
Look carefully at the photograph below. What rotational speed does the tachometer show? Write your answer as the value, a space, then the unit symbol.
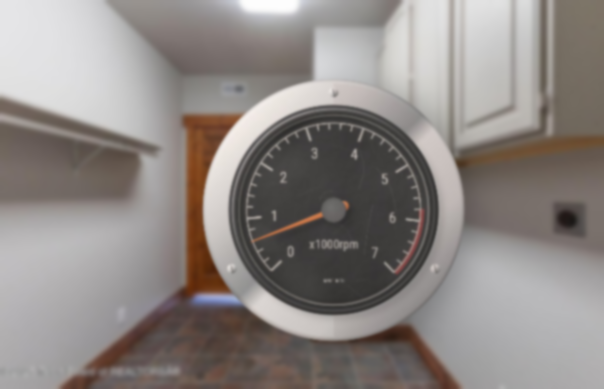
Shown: 600 rpm
